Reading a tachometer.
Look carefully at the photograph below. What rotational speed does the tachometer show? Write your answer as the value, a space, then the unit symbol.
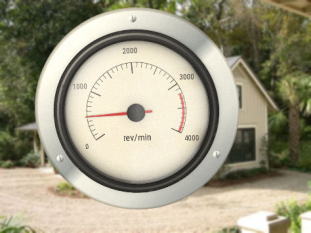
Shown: 500 rpm
